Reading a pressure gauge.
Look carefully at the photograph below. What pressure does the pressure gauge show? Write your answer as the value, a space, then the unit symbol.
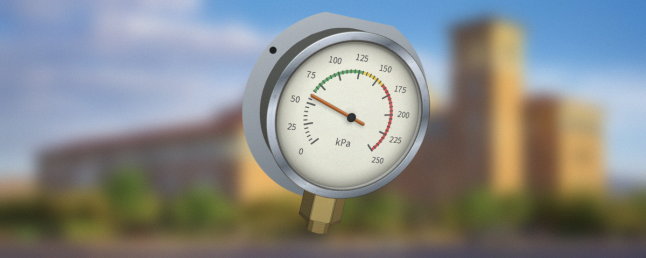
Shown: 60 kPa
